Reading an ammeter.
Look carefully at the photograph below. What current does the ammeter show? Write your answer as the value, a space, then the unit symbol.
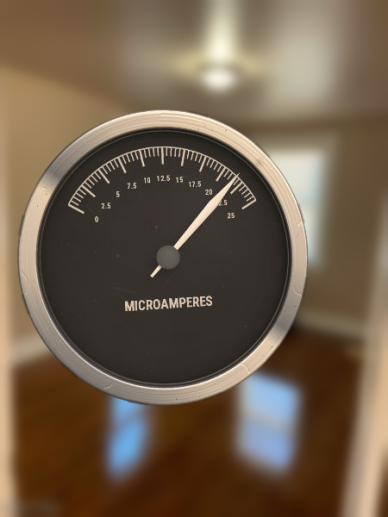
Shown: 21.5 µA
